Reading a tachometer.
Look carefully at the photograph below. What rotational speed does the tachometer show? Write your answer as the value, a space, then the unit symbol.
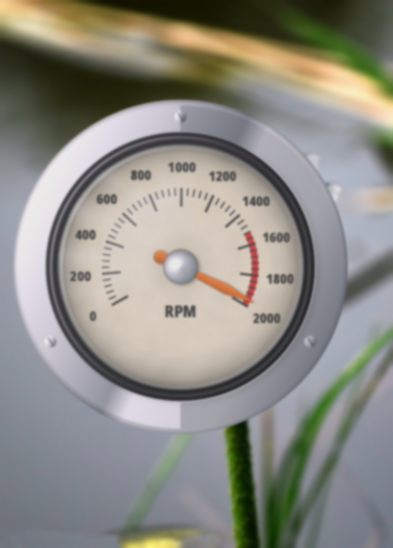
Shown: 1960 rpm
